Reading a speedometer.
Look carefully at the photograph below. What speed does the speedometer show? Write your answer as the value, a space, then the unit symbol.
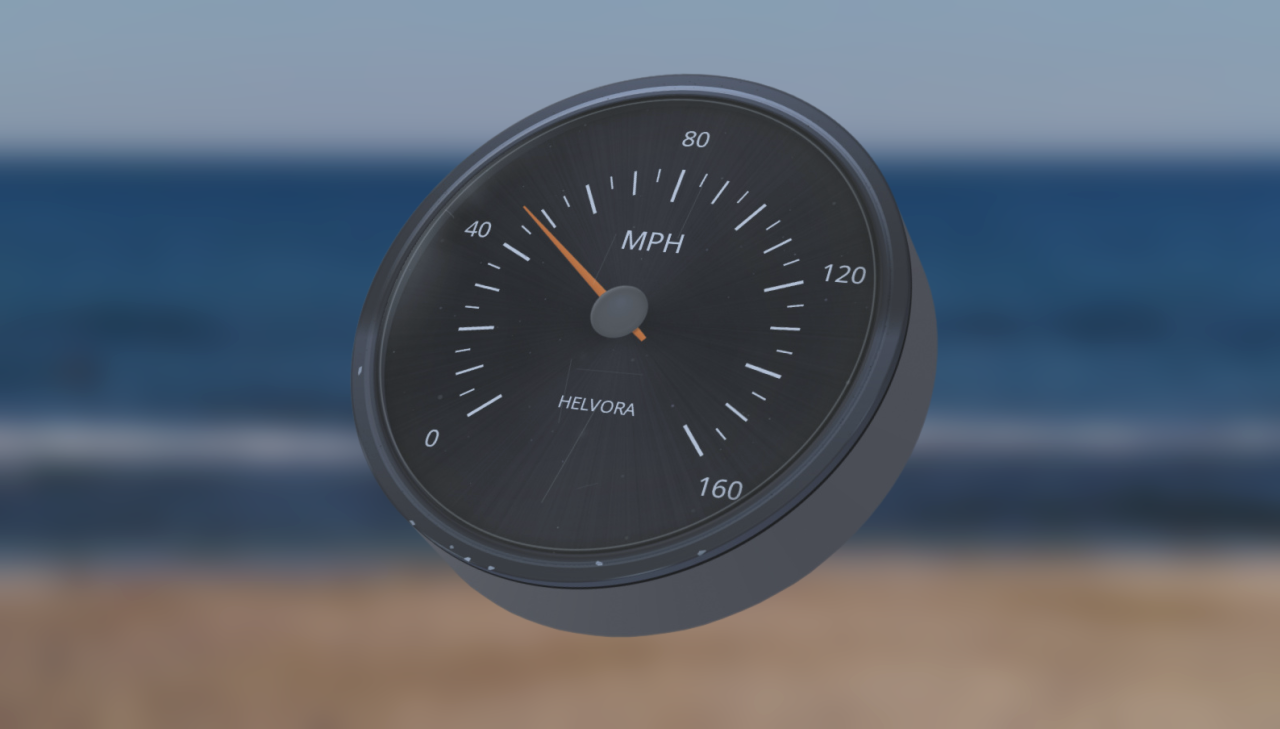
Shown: 47.5 mph
